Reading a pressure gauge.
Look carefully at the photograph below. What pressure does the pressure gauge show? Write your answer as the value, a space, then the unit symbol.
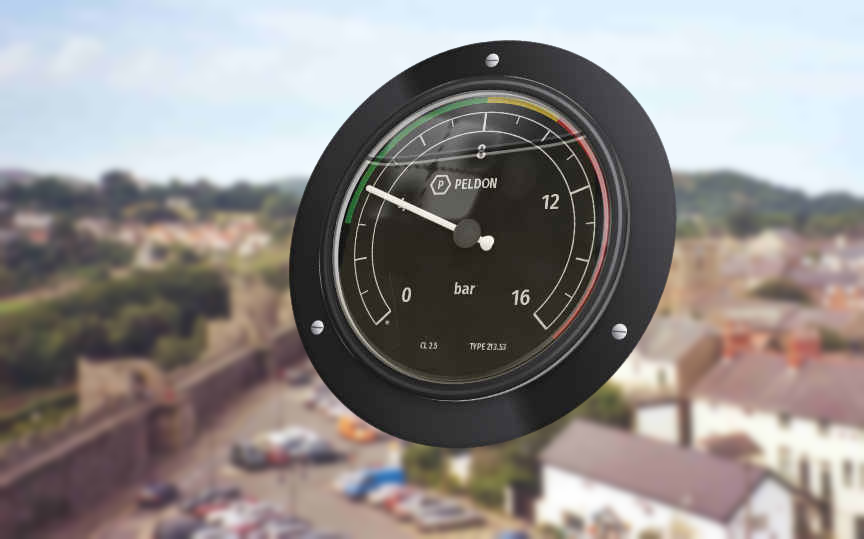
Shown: 4 bar
